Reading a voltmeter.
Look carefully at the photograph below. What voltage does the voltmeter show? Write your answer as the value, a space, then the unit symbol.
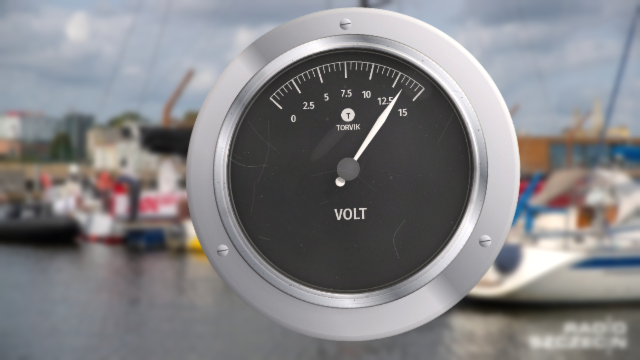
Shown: 13.5 V
